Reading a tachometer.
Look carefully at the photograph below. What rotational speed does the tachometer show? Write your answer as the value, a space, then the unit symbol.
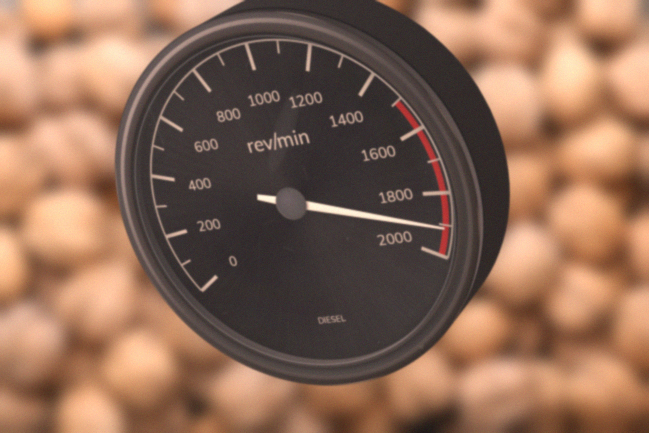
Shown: 1900 rpm
